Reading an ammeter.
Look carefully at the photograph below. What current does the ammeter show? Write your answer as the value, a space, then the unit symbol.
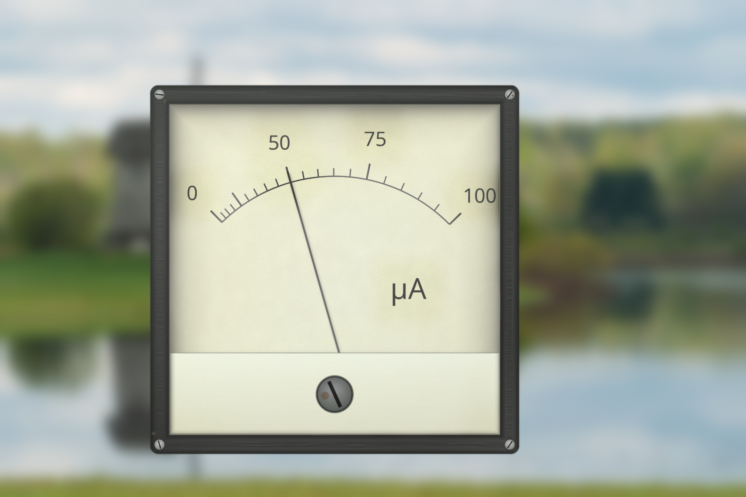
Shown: 50 µA
